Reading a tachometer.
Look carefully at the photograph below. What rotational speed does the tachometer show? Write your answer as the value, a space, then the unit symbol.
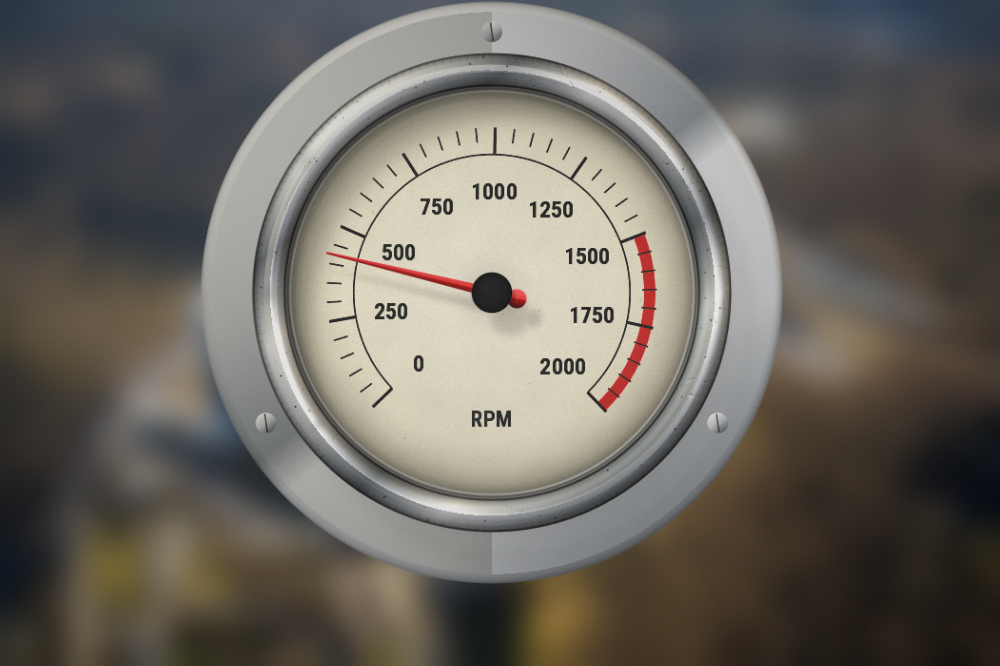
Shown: 425 rpm
